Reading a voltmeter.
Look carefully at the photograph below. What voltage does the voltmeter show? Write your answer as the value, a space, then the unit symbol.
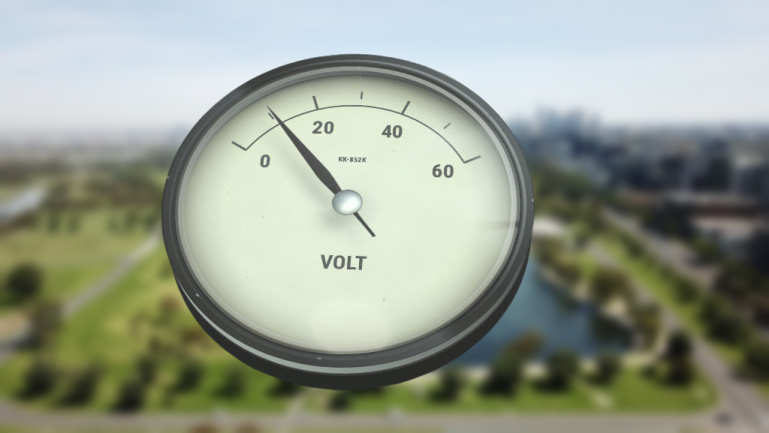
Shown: 10 V
